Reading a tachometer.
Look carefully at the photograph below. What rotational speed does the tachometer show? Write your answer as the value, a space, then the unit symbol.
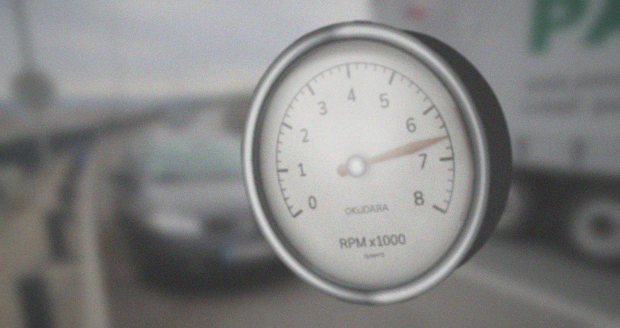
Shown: 6600 rpm
